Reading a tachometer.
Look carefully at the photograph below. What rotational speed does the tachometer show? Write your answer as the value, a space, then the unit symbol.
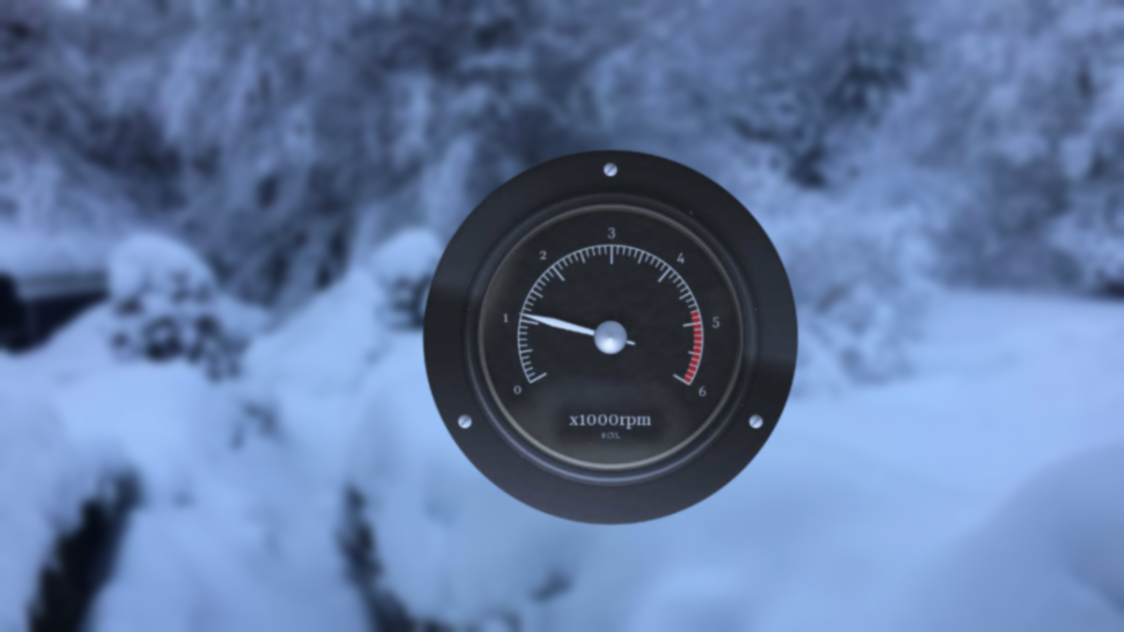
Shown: 1100 rpm
